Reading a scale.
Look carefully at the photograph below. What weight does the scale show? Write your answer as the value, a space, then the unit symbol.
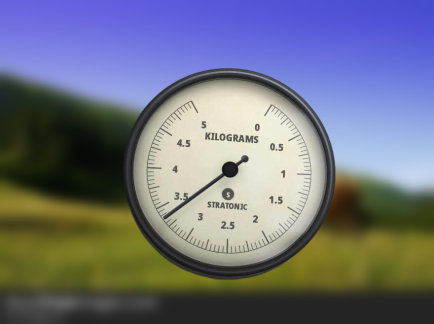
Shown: 3.35 kg
